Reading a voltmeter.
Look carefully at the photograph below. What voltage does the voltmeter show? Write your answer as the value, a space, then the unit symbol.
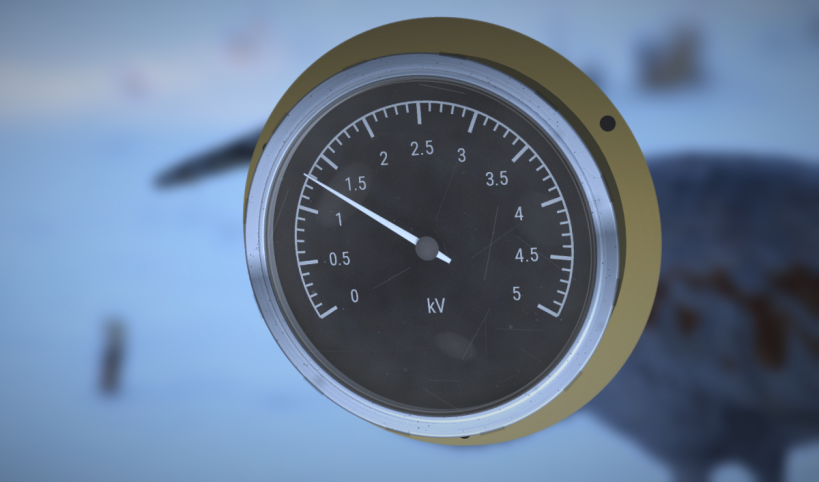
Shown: 1.3 kV
